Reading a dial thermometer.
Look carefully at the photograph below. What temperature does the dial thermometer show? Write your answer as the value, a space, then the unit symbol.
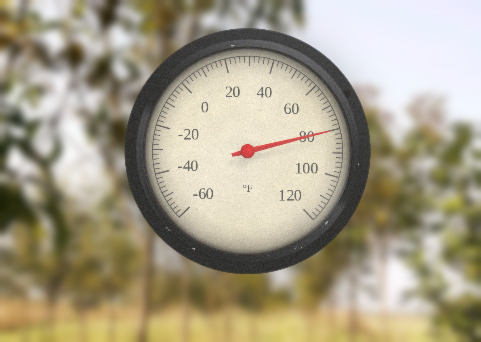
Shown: 80 °F
